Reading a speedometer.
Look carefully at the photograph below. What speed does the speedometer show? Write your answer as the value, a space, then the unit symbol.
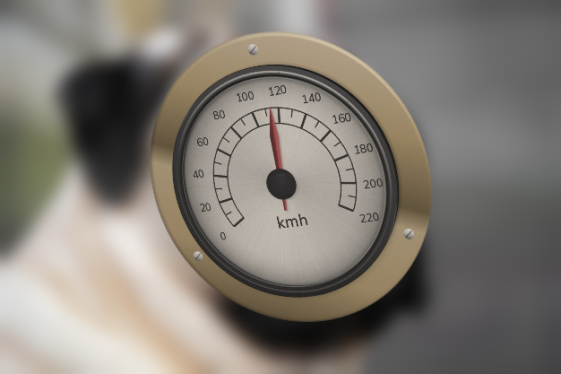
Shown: 115 km/h
